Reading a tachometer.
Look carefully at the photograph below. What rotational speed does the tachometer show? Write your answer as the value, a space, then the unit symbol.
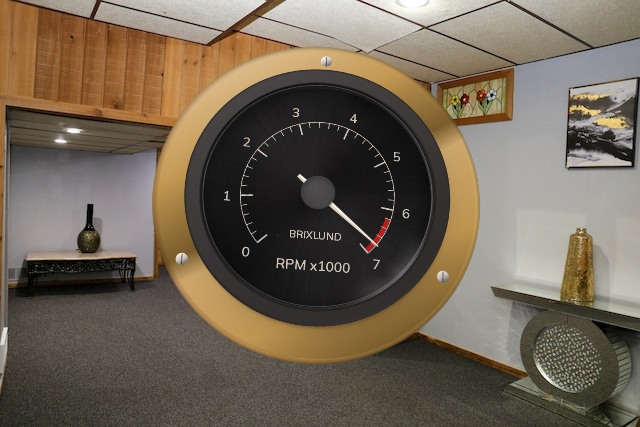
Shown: 6800 rpm
